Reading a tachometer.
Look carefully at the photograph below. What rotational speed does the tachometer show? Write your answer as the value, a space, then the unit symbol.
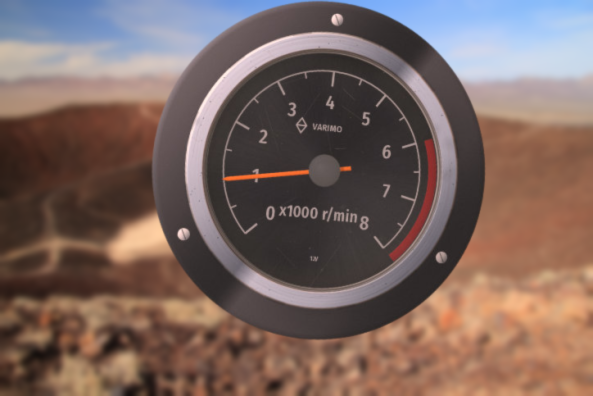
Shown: 1000 rpm
